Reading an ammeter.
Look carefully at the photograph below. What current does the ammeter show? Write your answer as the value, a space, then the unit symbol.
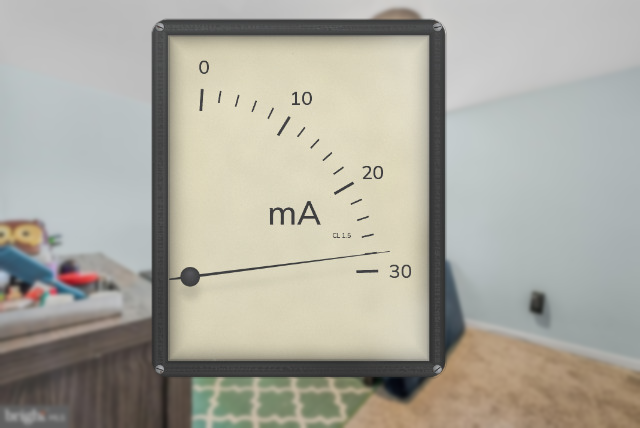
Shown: 28 mA
